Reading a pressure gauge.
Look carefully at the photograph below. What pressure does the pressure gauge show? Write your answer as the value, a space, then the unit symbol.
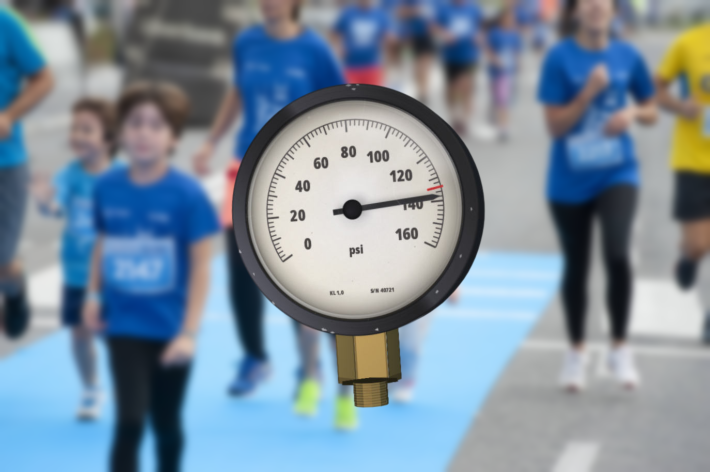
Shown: 138 psi
